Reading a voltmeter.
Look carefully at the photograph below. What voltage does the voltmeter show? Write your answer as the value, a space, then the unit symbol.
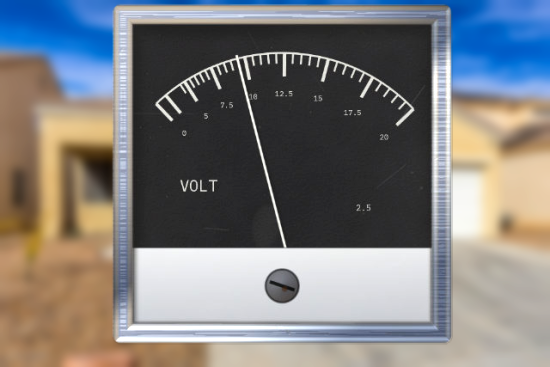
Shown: 9.5 V
